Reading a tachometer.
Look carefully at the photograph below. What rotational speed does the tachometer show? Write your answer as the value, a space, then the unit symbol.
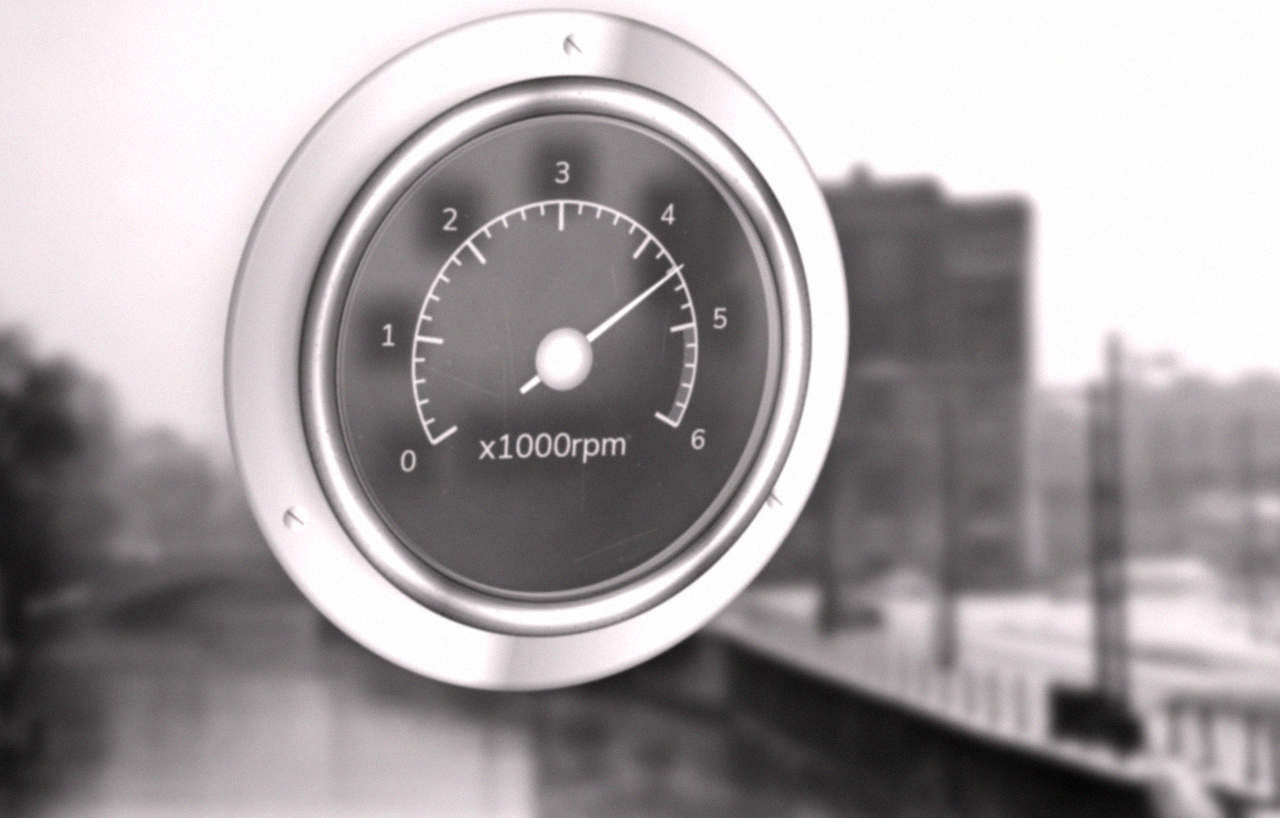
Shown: 4400 rpm
